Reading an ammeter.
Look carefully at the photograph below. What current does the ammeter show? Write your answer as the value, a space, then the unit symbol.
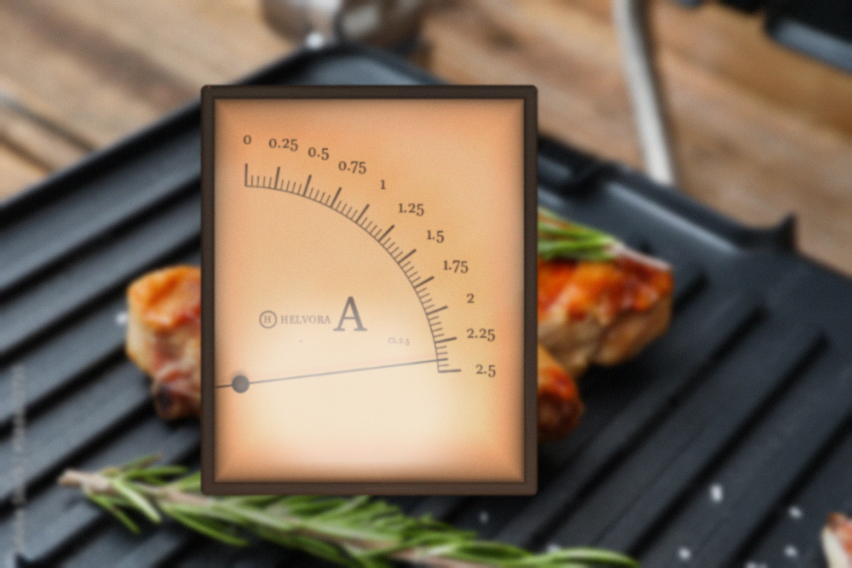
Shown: 2.4 A
